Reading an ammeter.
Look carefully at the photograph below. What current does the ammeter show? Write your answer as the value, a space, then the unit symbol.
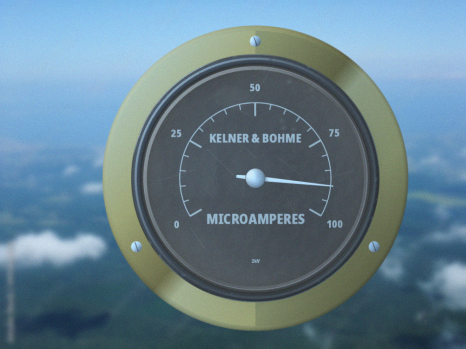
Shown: 90 µA
